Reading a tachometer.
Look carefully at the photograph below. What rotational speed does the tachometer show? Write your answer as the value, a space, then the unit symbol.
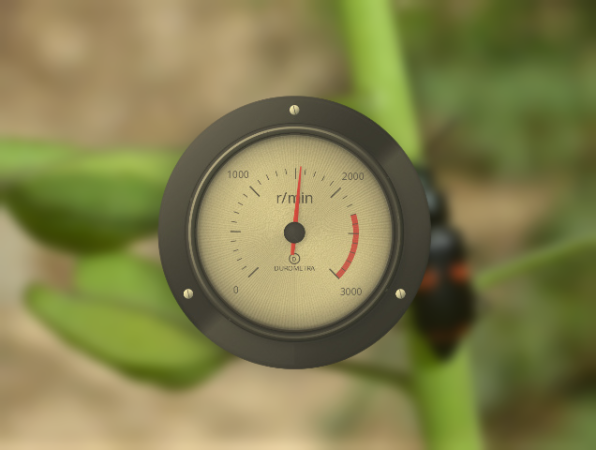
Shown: 1550 rpm
